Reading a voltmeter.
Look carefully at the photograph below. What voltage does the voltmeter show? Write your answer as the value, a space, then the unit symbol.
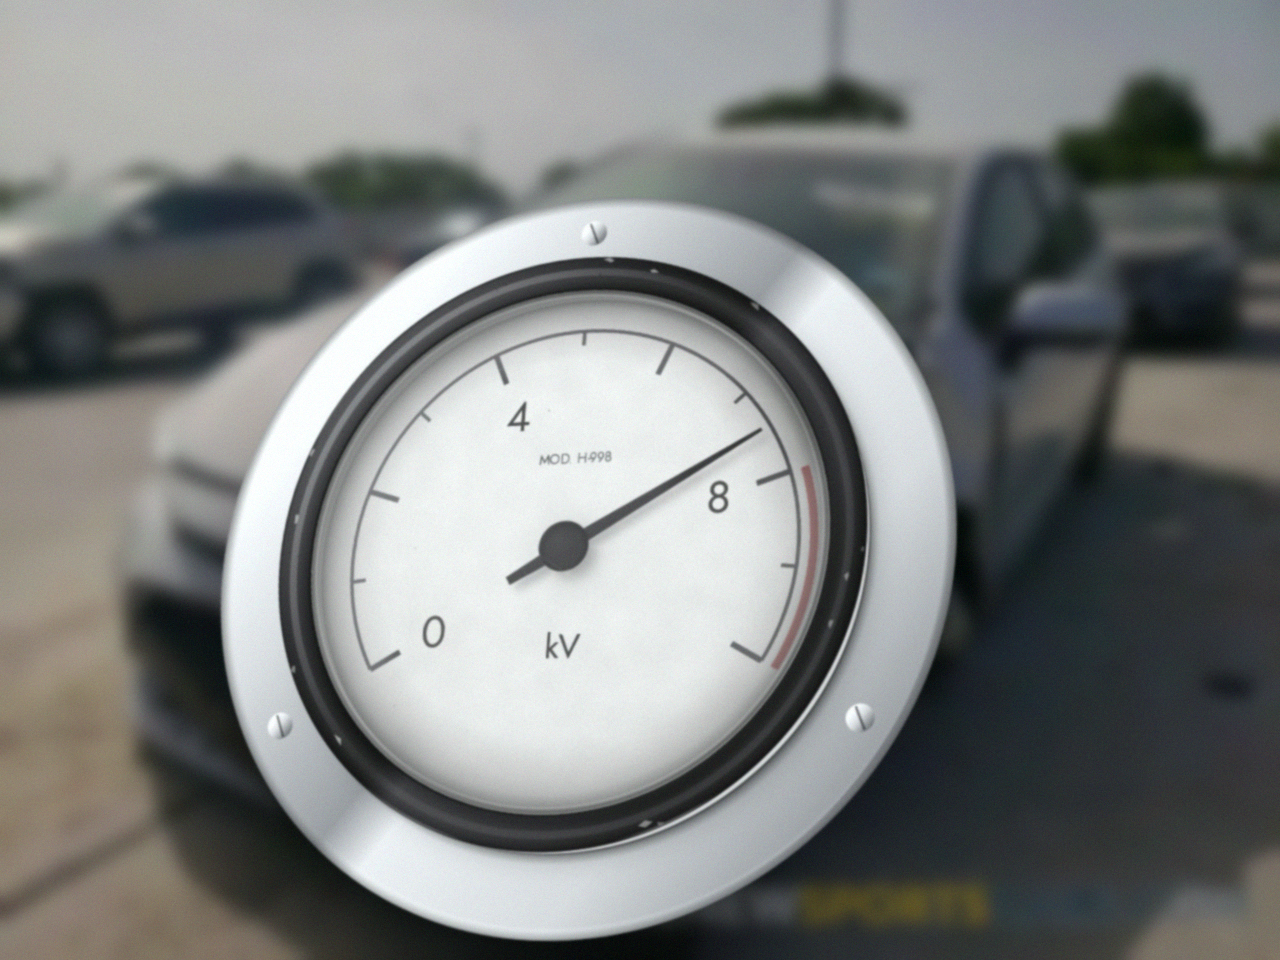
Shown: 7.5 kV
